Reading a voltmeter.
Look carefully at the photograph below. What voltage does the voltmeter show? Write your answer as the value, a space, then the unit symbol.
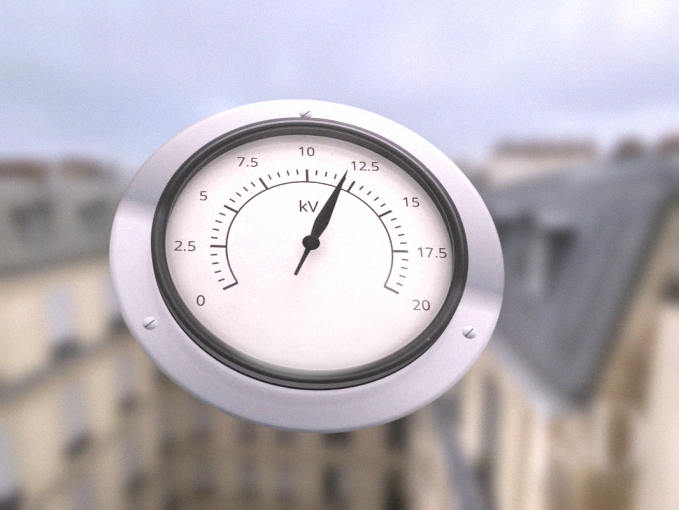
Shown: 12 kV
